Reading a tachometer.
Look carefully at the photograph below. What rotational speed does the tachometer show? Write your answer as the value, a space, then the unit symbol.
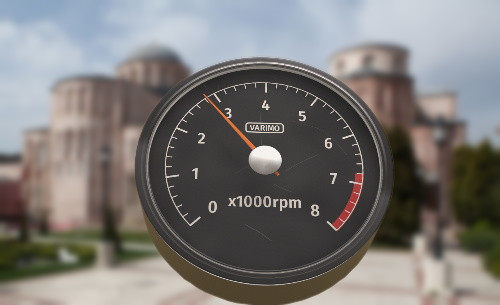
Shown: 2800 rpm
